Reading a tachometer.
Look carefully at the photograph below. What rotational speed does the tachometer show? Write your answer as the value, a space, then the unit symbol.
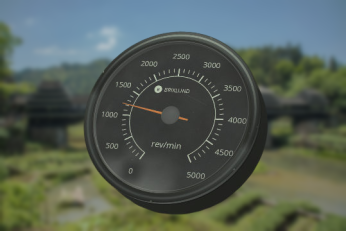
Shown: 1200 rpm
